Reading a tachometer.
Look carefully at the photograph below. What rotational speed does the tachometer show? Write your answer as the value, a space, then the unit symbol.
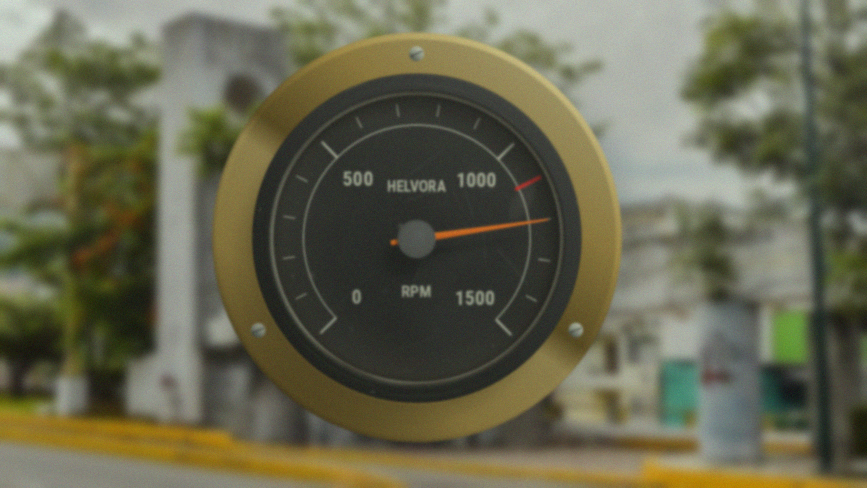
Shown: 1200 rpm
